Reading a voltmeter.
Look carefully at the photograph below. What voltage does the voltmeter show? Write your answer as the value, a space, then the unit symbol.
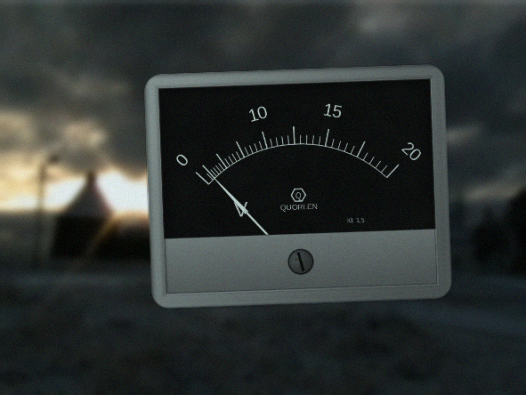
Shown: 2.5 V
